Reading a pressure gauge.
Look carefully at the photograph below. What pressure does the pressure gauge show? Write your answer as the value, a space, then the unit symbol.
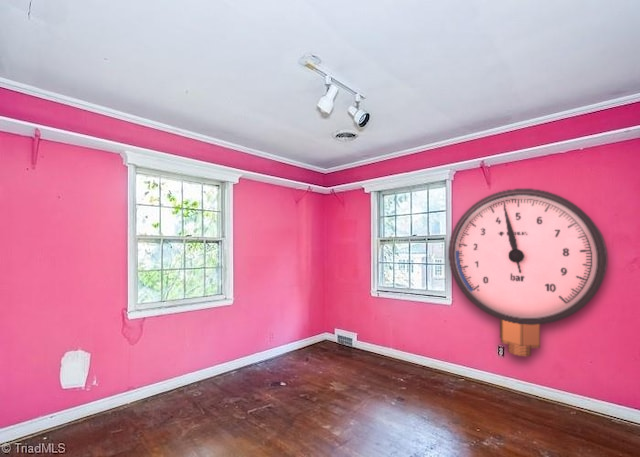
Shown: 4.5 bar
